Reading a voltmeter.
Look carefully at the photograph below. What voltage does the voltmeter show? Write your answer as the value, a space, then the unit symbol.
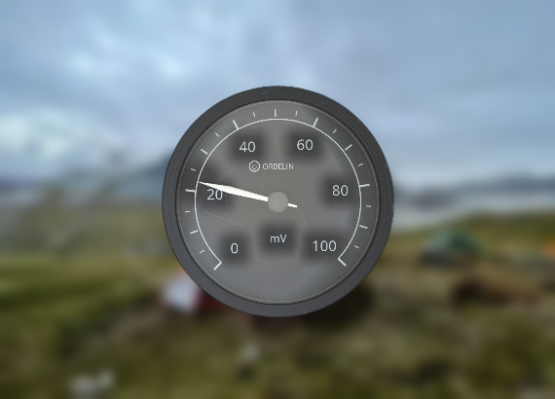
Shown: 22.5 mV
